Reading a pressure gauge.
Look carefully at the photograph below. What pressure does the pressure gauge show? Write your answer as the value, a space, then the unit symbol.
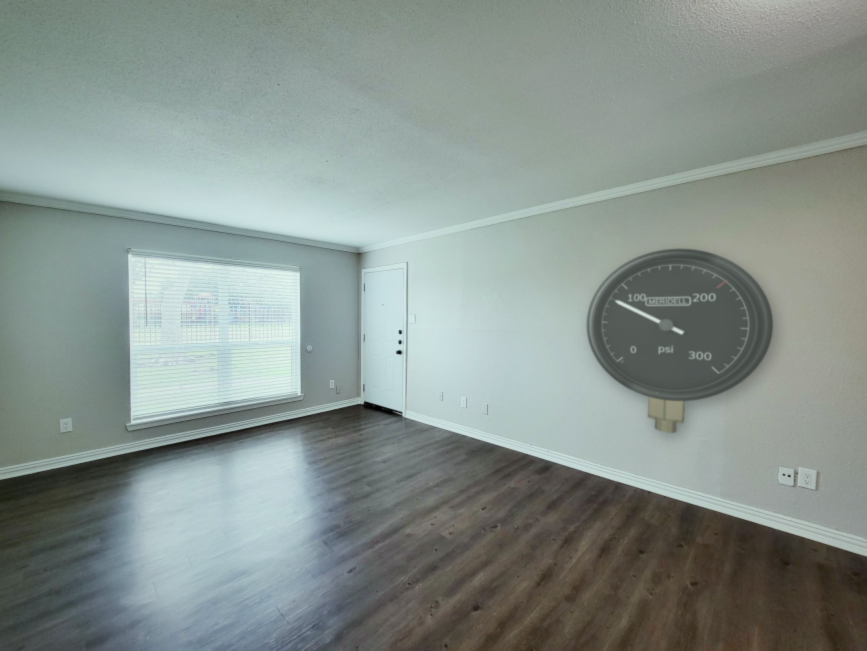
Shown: 80 psi
